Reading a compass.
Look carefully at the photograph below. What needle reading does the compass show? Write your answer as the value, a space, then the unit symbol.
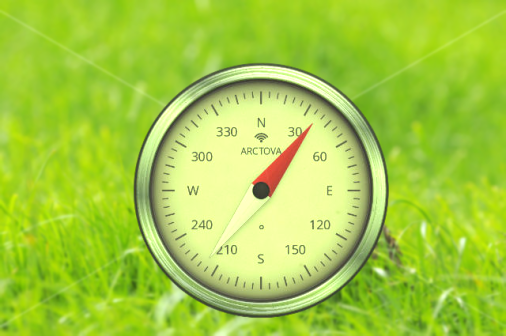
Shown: 37.5 °
